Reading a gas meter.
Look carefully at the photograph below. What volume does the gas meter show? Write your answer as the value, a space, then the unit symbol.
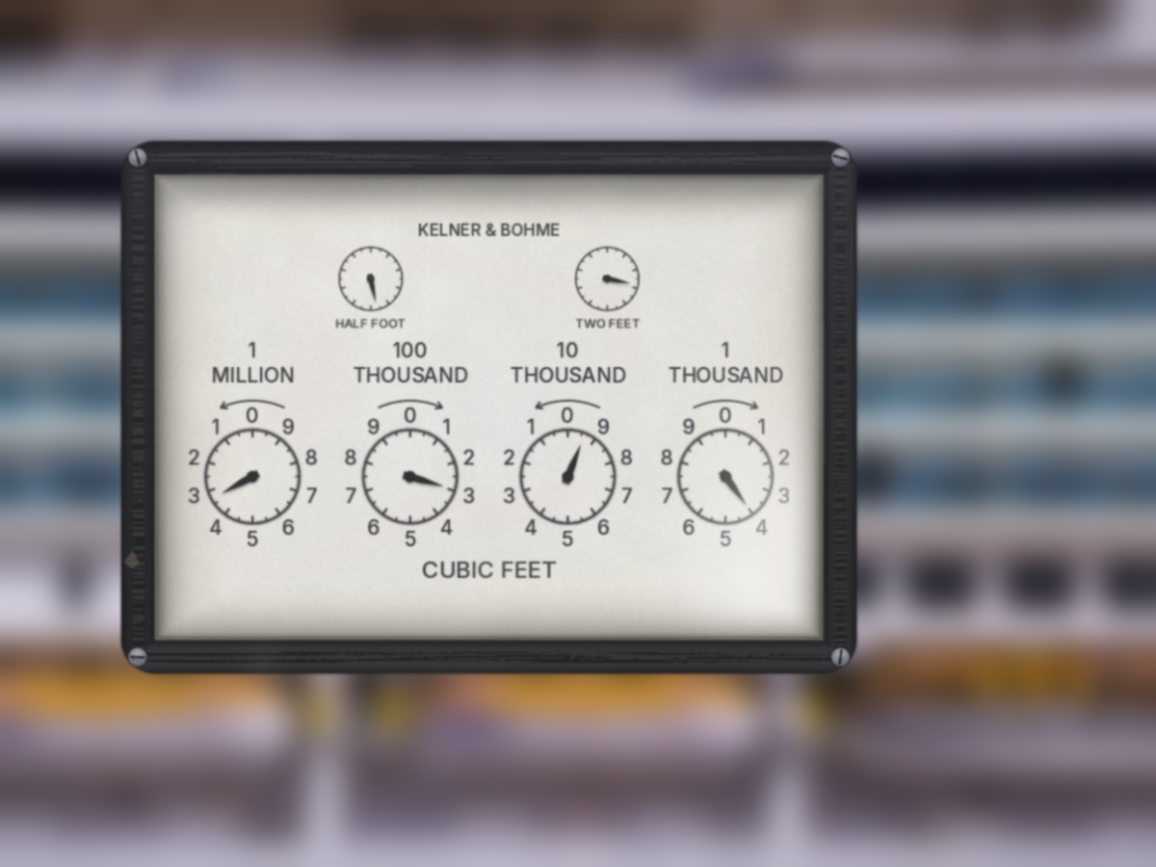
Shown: 329400 ft³
